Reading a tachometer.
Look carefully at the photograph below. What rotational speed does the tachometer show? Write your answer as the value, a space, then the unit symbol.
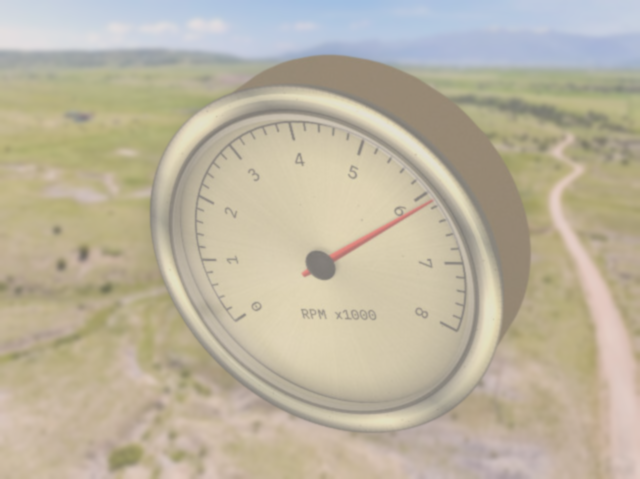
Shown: 6100 rpm
